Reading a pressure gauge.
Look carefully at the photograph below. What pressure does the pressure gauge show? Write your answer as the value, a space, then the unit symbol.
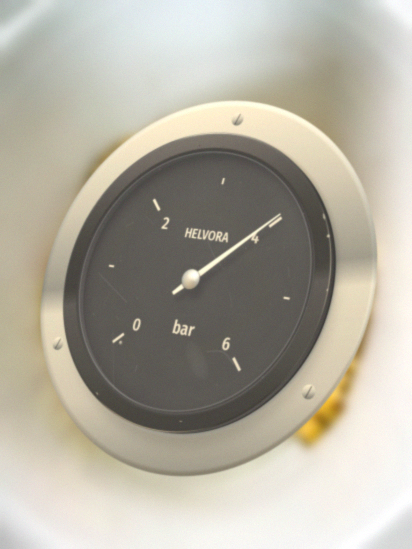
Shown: 4 bar
